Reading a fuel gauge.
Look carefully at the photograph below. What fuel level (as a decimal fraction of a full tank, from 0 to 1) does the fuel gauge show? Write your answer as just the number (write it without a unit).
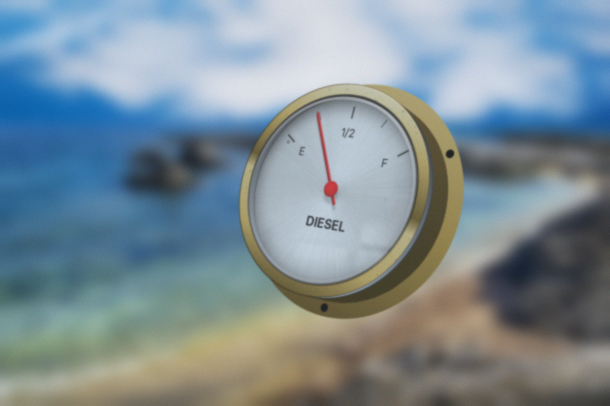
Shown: 0.25
